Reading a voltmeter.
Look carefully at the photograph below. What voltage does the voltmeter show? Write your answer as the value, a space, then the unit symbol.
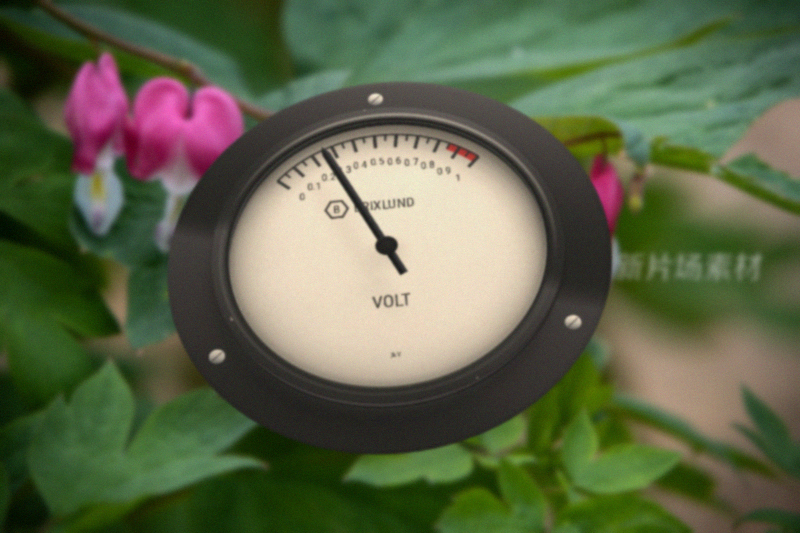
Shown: 0.25 V
